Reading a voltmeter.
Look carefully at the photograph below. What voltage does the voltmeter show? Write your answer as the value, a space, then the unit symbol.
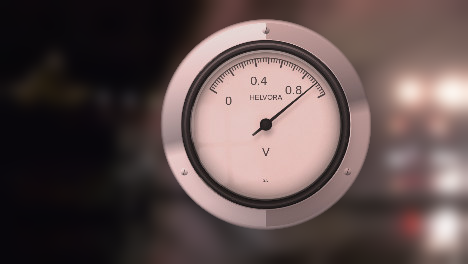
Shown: 0.9 V
